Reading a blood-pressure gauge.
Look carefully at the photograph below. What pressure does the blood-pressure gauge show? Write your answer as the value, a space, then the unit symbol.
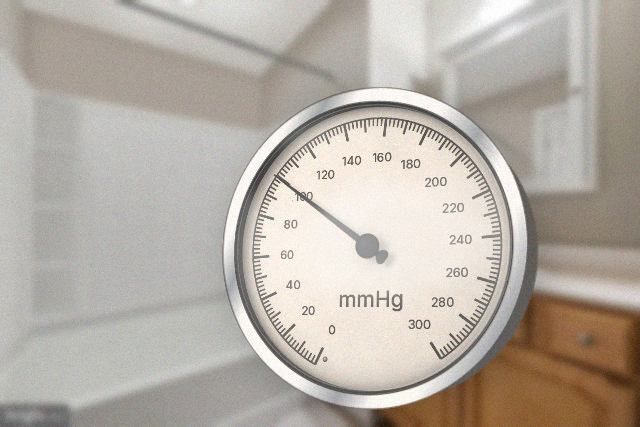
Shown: 100 mmHg
